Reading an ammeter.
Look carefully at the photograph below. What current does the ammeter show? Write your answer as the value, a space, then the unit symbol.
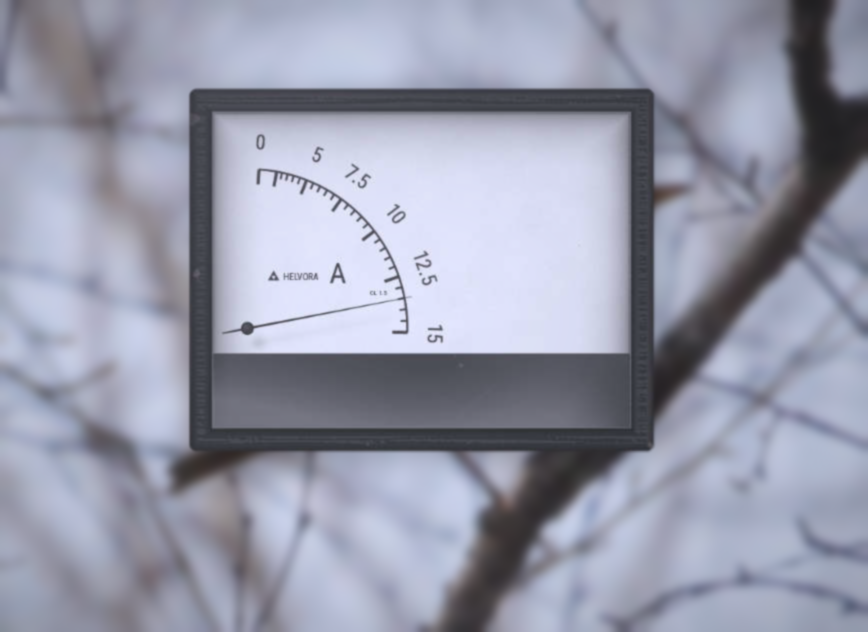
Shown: 13.5 A
